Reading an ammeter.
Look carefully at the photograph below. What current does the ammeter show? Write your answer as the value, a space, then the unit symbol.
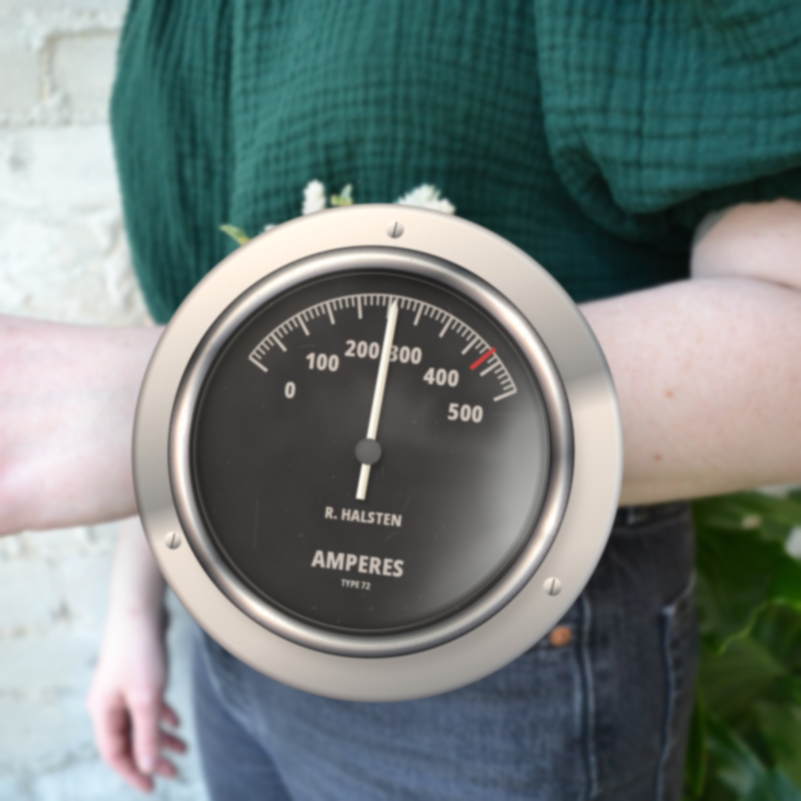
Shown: 260 A
